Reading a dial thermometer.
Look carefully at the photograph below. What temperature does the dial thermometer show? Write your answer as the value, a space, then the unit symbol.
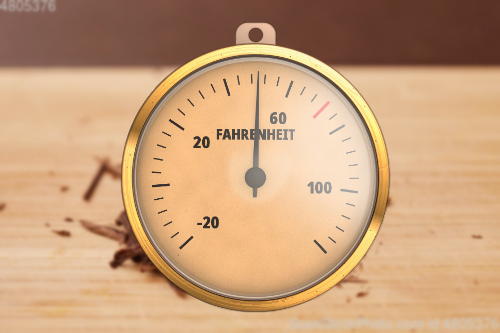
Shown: 50 °F
